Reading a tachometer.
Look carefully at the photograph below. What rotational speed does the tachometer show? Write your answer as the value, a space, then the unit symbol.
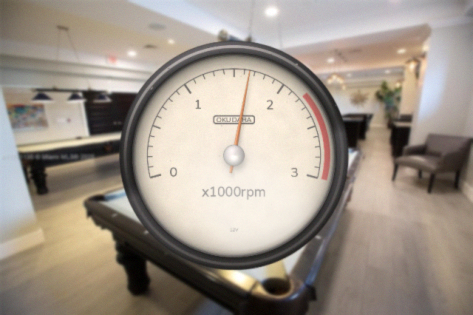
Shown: 1650 rpm
